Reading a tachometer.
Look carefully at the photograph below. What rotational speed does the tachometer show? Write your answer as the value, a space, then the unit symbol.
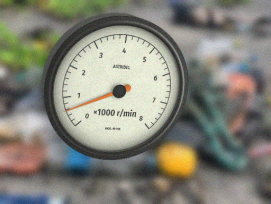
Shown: 600 rpm
